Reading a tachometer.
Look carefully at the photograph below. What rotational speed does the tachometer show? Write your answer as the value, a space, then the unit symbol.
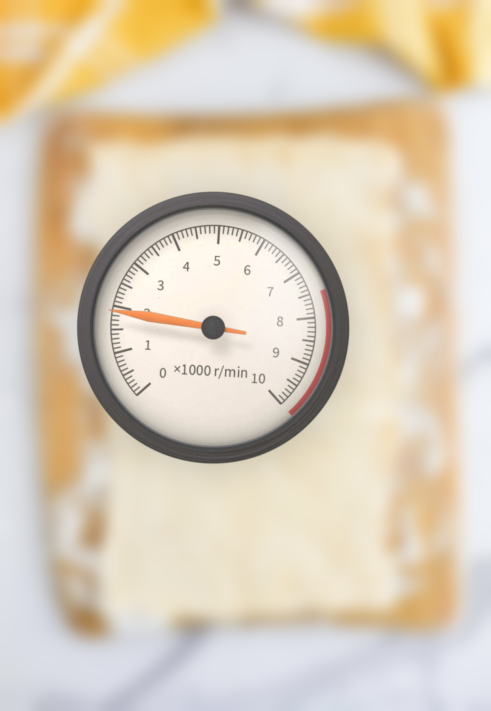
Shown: 1900 rpm
